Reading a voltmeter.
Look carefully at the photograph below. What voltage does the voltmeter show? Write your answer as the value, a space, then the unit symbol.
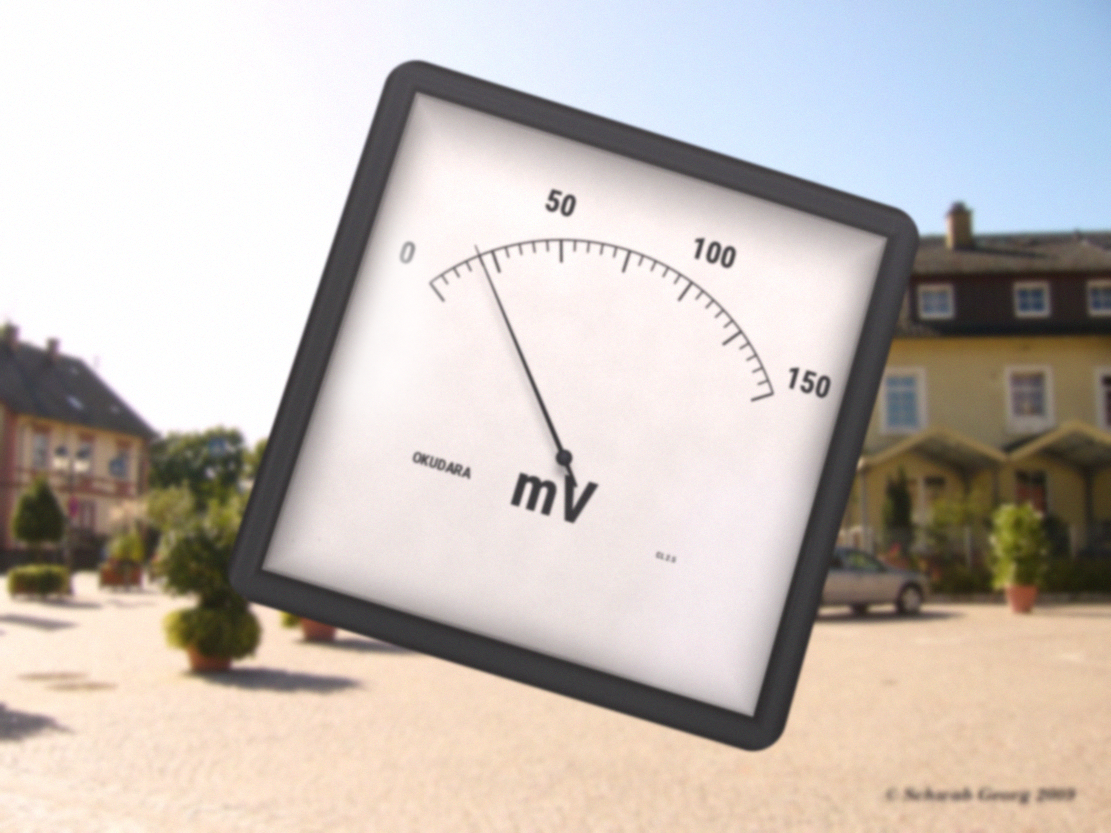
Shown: 20 mV
